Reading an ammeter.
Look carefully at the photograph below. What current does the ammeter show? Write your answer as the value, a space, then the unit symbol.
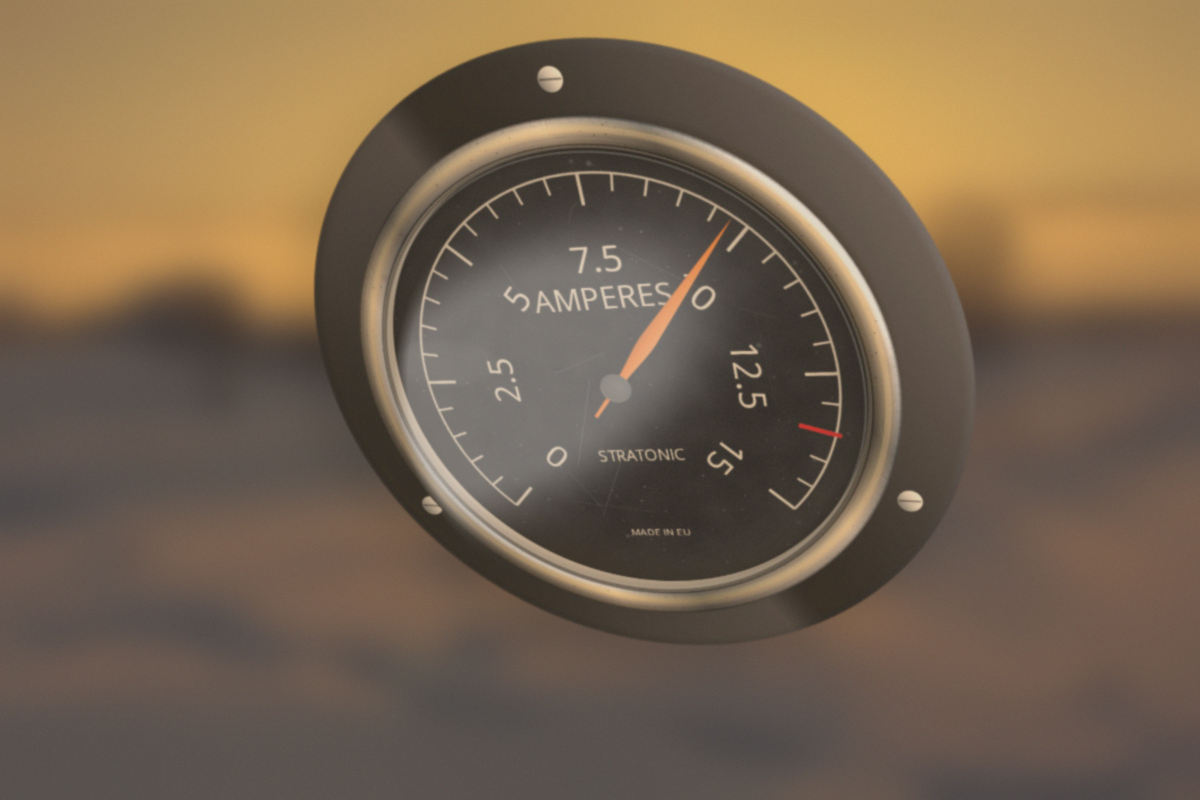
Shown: 9.75 A
